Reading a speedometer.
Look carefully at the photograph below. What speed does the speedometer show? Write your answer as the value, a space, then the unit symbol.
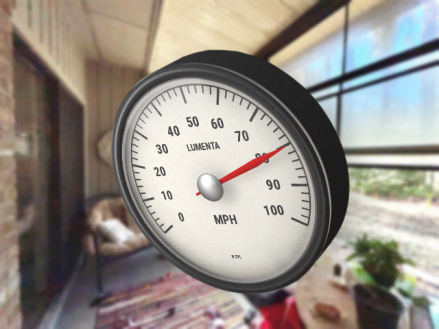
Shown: 80 mph
